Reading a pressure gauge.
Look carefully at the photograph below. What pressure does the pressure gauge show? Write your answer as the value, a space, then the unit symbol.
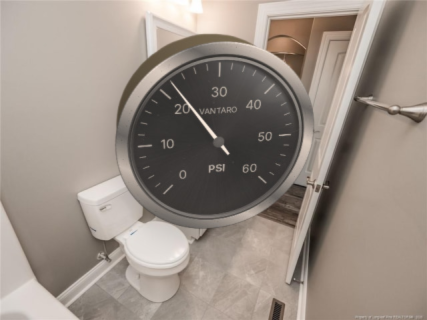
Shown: 22 psi
